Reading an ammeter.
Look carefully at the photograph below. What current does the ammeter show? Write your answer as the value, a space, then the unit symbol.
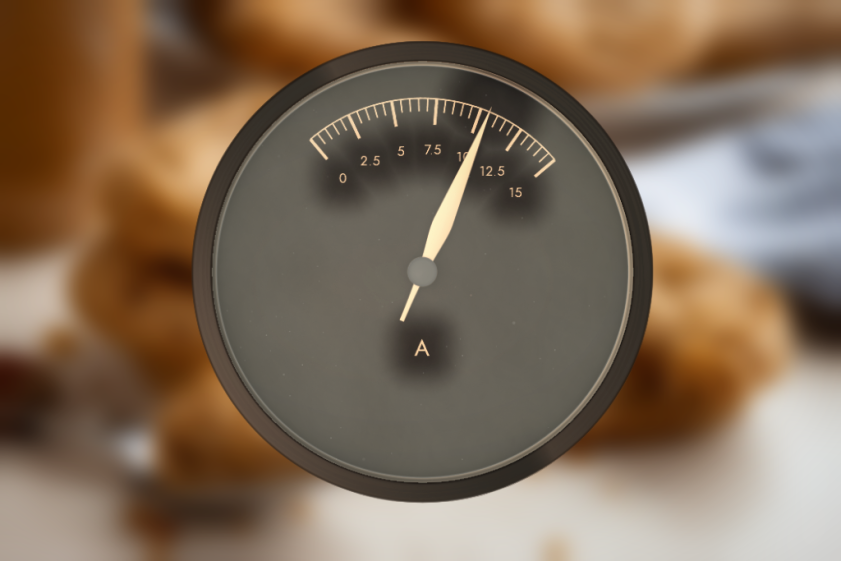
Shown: 10.5 A
